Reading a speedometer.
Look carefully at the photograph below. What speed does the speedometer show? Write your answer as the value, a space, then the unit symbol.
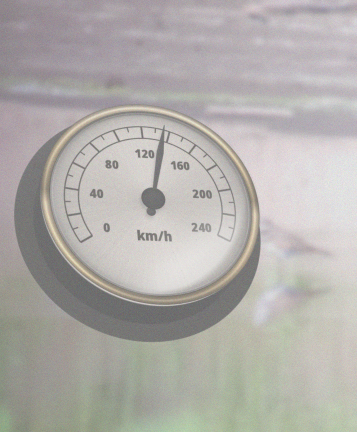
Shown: 135 km/h
